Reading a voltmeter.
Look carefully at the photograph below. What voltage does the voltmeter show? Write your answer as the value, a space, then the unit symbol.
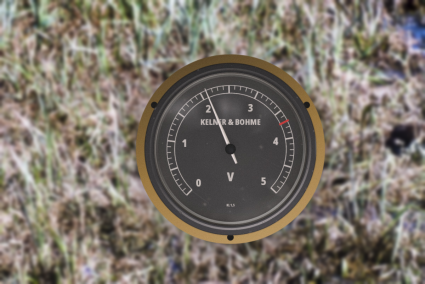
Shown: 2.1 V
